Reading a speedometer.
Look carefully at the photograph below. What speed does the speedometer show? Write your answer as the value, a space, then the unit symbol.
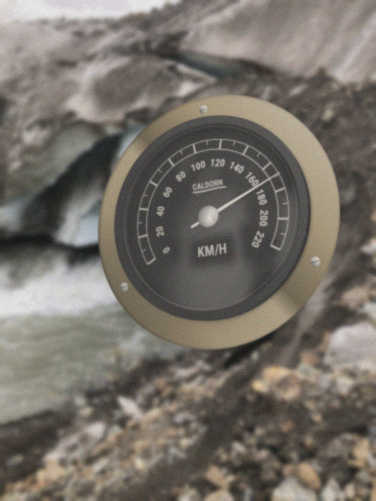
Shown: 170 km/h
